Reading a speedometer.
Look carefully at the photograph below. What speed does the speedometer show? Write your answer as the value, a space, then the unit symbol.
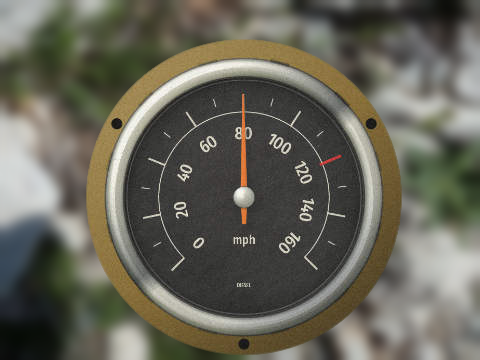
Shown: 80 mph
